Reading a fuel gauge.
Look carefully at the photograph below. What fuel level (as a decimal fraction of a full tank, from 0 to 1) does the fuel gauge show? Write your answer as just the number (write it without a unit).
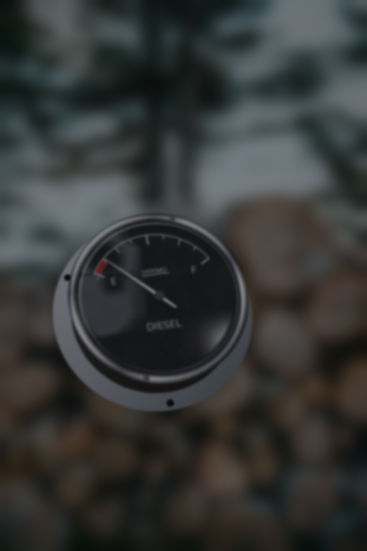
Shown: 0.125
